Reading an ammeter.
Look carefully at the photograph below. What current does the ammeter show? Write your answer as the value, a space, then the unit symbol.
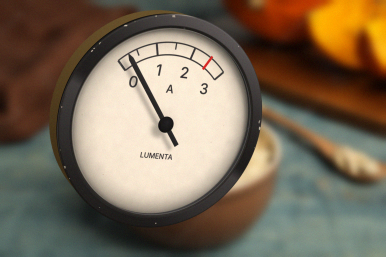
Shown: 0.25 A
